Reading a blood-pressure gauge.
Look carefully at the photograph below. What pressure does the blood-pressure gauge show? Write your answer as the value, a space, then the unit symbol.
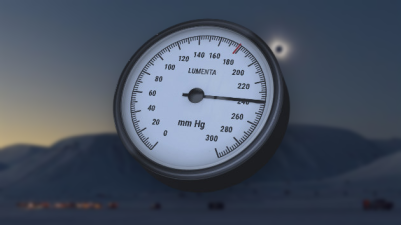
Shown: 240 mmHg
